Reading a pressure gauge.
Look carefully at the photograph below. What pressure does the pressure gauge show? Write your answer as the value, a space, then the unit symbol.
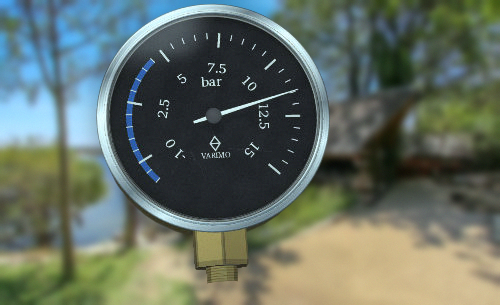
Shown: 11.5 bar
